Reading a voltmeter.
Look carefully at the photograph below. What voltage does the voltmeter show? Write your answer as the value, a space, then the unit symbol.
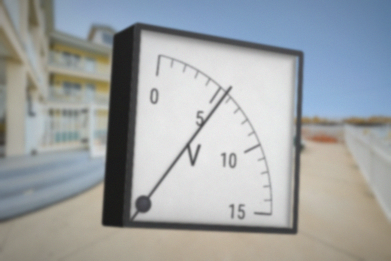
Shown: 5.5 V
